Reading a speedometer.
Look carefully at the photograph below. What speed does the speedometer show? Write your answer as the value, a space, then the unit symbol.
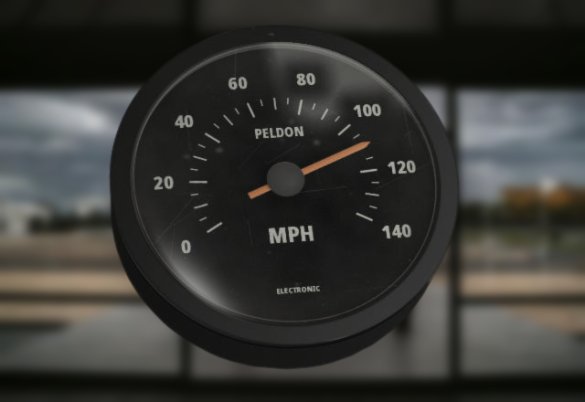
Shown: 110 mph
